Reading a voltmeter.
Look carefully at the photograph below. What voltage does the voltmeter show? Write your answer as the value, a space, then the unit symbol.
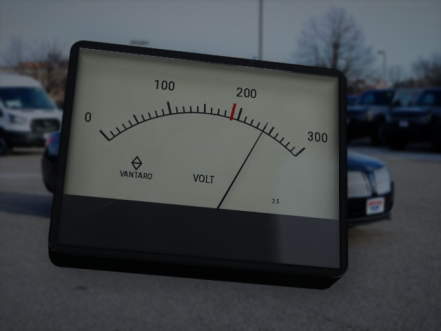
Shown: 240 V
